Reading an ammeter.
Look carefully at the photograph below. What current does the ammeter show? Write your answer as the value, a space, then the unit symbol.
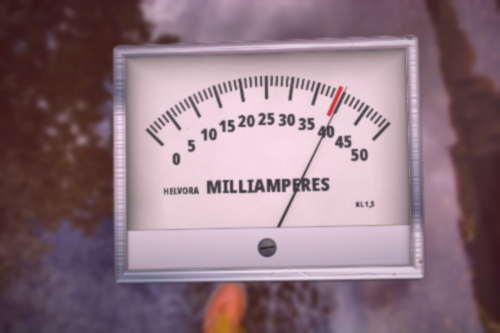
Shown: 40 mA
